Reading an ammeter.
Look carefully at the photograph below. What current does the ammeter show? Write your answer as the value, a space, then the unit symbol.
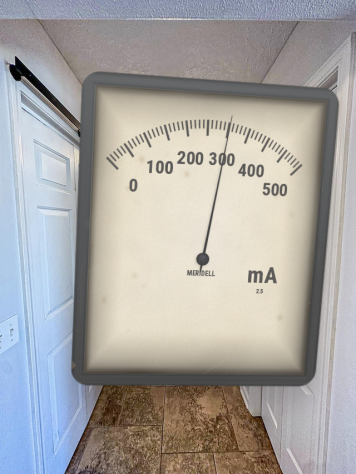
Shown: 300 mA
